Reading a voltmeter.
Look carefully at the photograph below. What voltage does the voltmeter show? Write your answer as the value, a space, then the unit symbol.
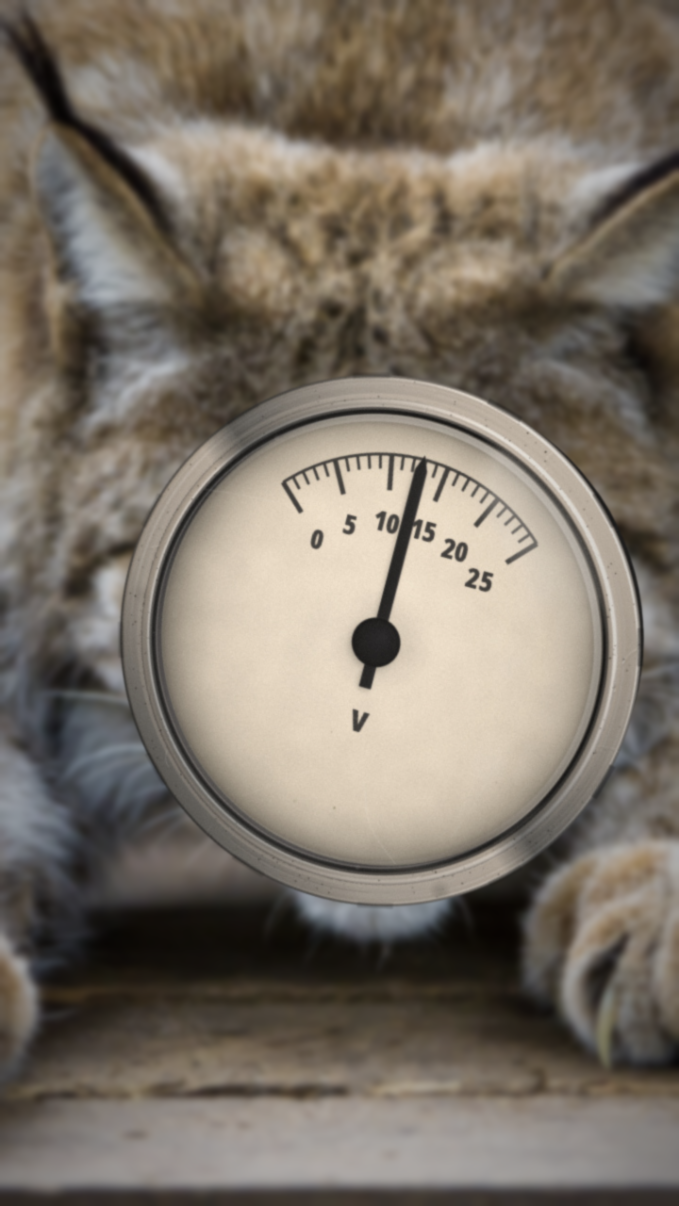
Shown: 13 V
